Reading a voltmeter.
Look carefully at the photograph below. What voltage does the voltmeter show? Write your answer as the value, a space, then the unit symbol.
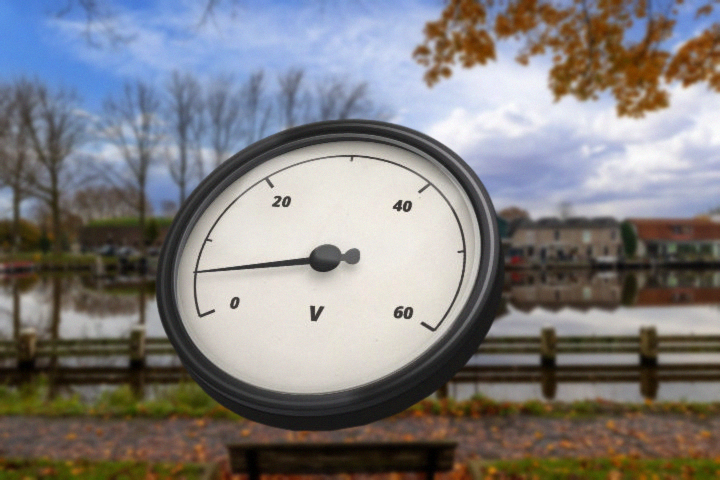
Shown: 5 V
